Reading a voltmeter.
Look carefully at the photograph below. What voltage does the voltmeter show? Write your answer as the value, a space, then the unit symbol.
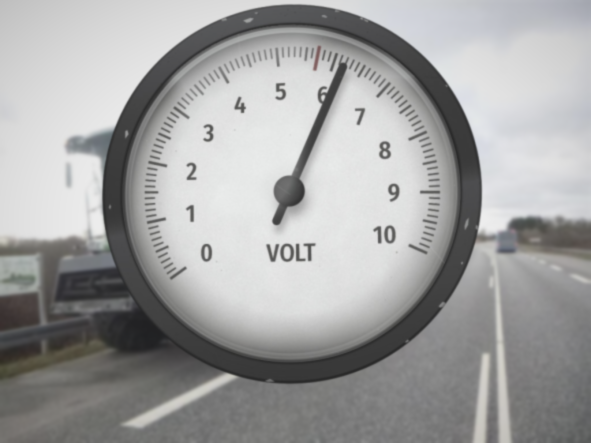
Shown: 6.2 V
